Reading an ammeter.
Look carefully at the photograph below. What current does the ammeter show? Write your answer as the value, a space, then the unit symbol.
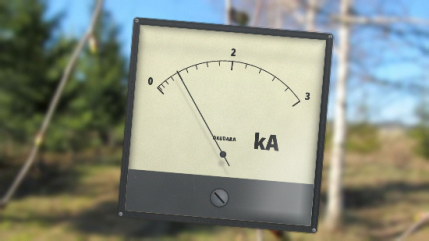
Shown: 1 kA
